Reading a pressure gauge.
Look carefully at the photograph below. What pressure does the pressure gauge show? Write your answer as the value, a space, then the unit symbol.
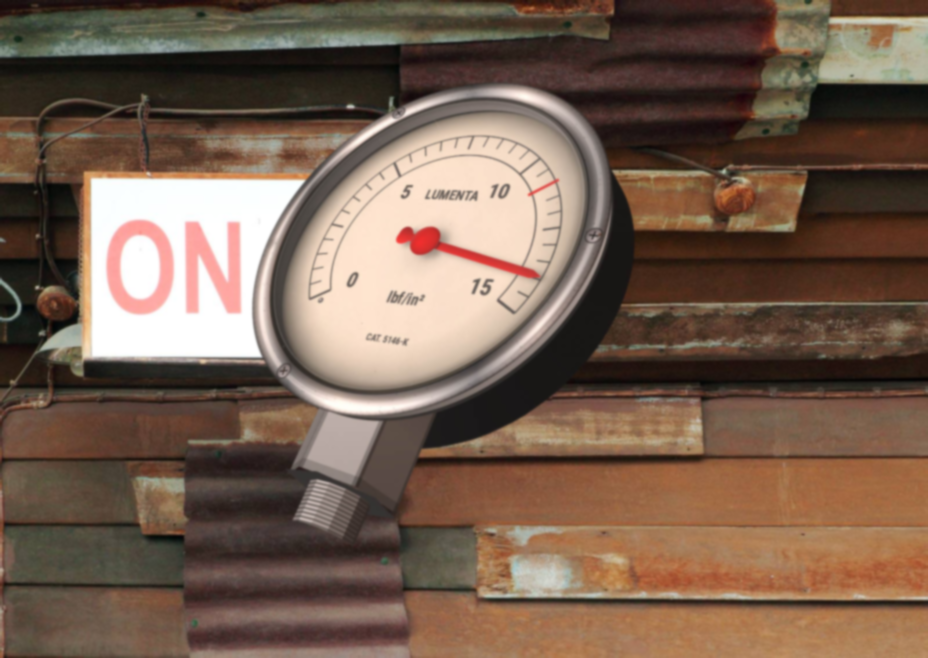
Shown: 14 psi
